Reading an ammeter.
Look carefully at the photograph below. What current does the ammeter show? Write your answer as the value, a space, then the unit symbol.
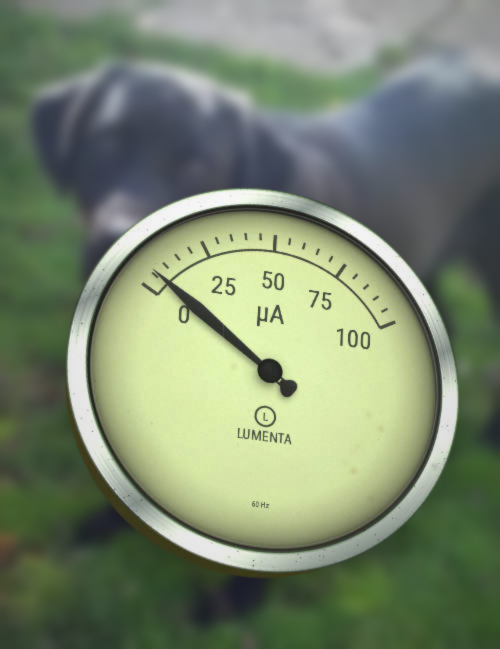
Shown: 5 µA
